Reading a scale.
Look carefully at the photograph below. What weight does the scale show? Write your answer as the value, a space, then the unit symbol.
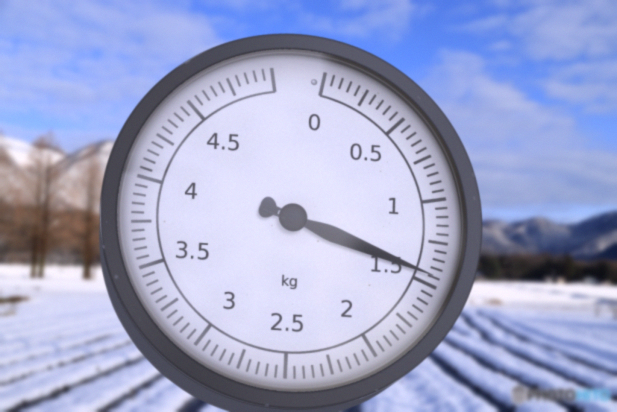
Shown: 1.45 kg
